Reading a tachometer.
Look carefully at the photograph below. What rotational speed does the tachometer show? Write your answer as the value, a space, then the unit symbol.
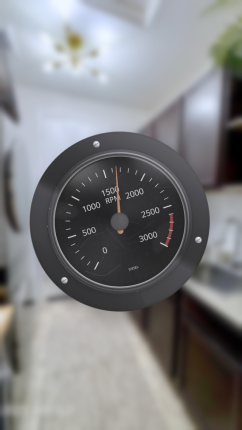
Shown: 1650 rpm
